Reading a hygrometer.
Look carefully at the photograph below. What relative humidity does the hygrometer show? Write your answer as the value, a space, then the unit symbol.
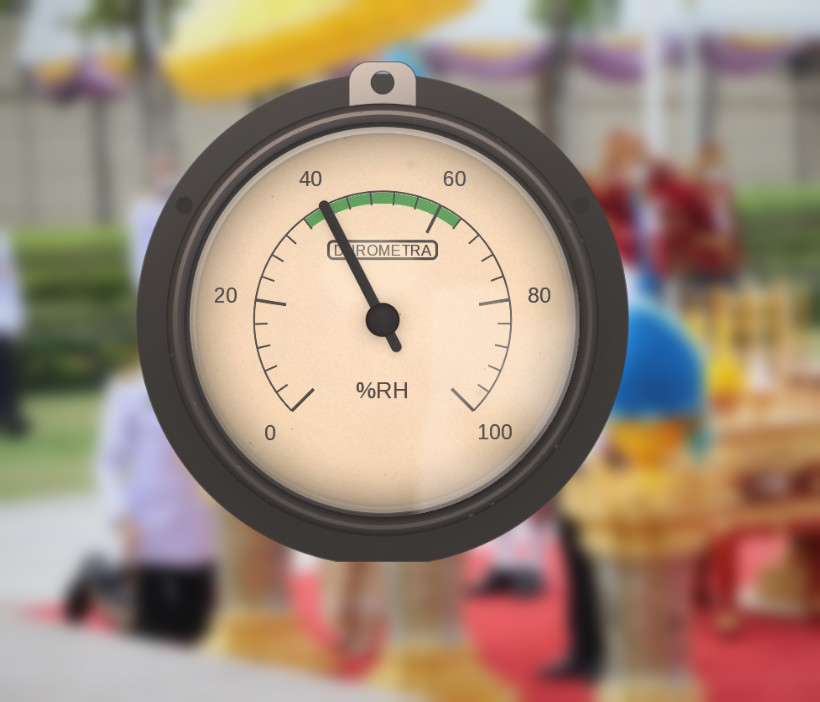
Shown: 40 %
